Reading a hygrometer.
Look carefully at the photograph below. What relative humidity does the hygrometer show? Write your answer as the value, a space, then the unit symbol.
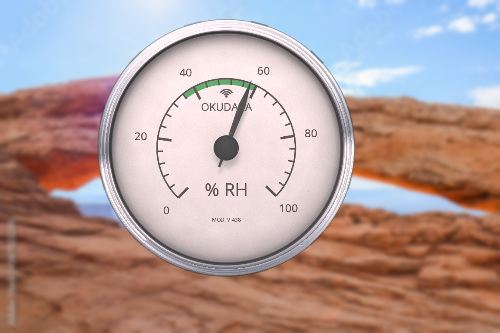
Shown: 58 %
